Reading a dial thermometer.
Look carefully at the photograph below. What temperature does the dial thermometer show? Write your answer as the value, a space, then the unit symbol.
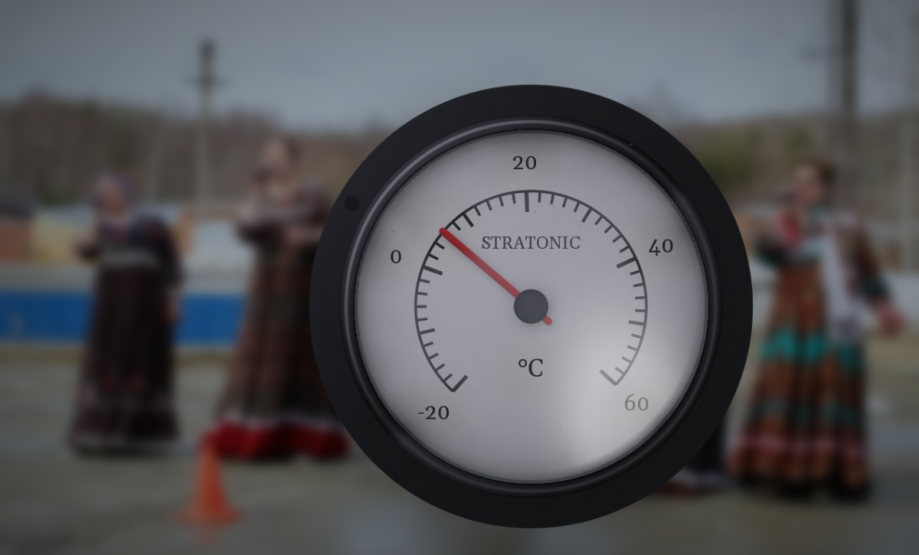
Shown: 6 °C
